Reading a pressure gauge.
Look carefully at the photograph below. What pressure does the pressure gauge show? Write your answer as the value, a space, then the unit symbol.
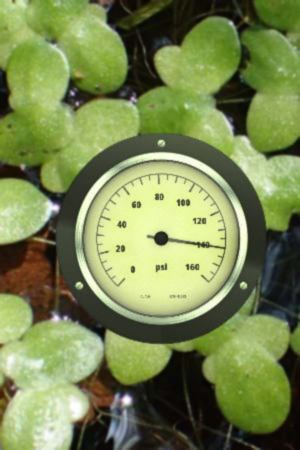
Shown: 140 psi
